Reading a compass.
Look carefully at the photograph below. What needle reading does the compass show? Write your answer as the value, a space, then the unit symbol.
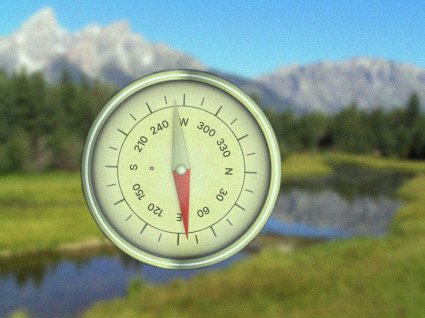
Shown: 82.5 °
